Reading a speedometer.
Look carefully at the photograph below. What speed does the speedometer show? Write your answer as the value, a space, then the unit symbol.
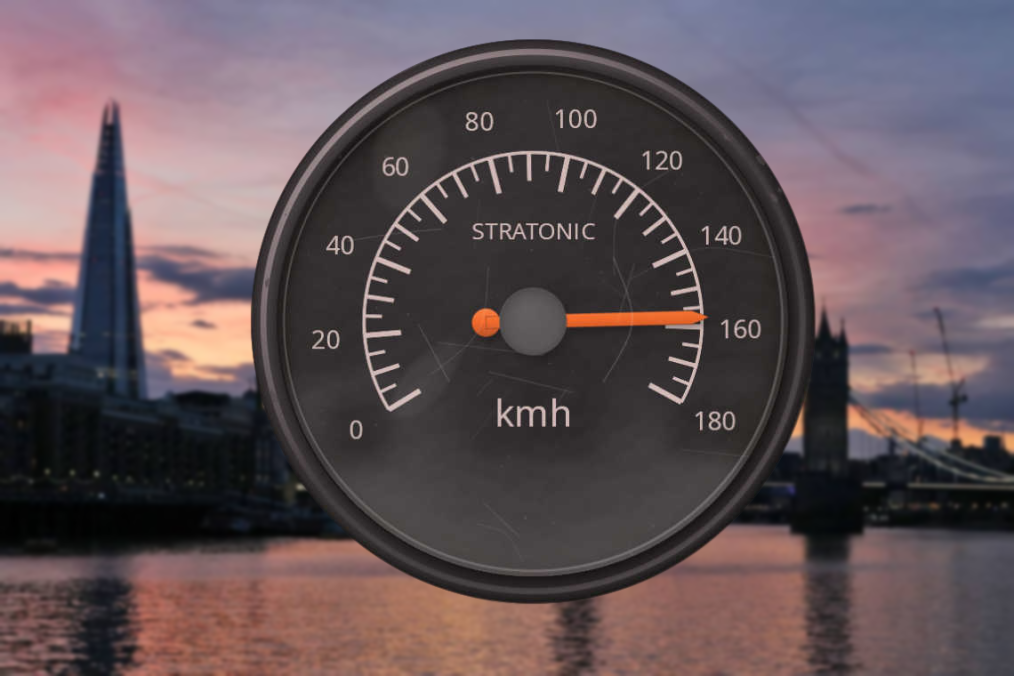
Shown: 157.5 km/h
